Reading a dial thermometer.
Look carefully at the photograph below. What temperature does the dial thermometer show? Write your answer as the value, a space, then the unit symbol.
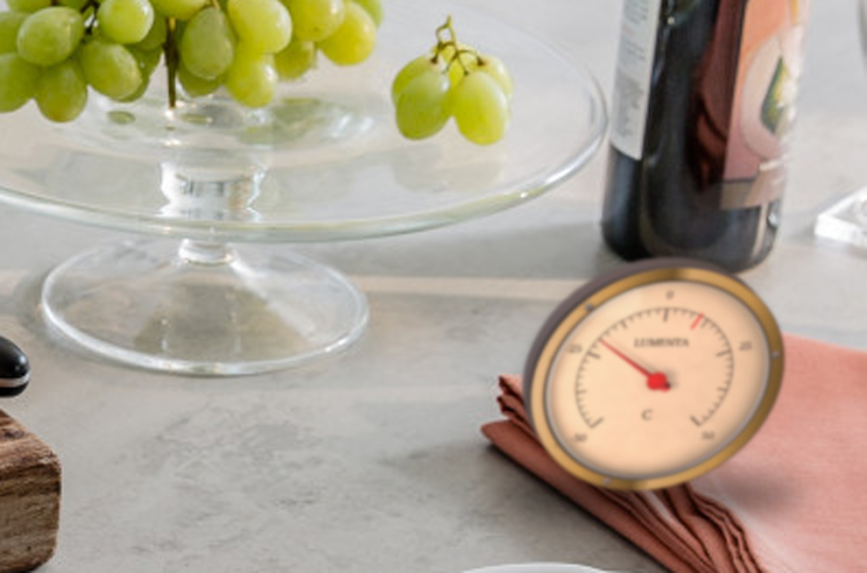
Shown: -20 °C
